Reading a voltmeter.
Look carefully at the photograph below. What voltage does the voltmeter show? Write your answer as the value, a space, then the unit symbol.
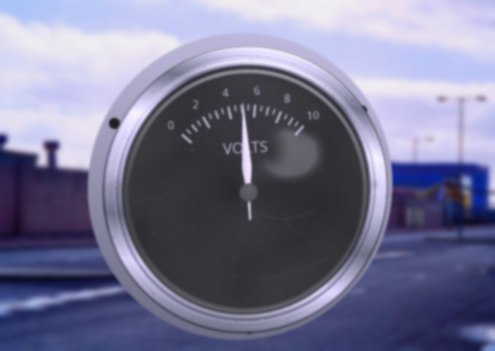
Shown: 5 V
